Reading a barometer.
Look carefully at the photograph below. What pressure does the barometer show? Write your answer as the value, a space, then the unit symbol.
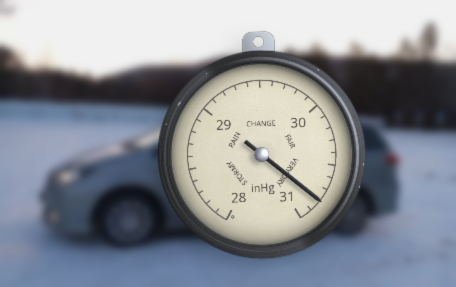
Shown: 30.8 inHg
